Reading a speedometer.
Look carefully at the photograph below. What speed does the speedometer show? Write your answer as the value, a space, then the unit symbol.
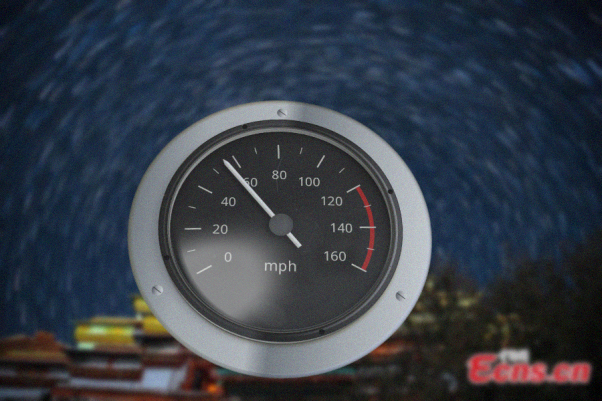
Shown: 55 mph
